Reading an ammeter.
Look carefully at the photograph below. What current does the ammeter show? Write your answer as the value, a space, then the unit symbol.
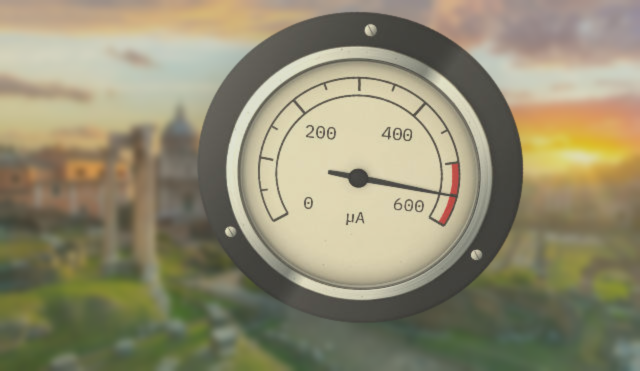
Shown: 550 µA
